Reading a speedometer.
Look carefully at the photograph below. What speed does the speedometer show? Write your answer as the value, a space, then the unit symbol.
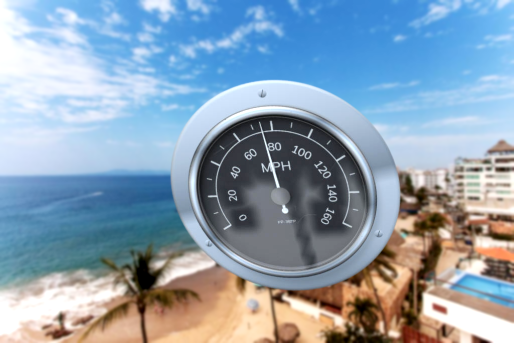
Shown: 75 mph
